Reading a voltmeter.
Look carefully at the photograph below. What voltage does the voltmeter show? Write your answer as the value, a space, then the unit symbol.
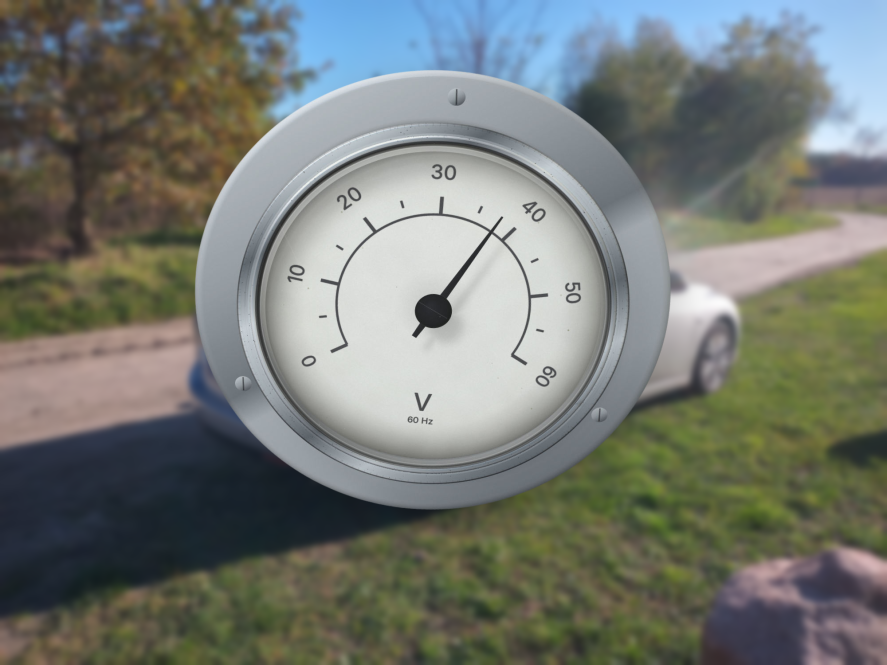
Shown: 37.5 V
